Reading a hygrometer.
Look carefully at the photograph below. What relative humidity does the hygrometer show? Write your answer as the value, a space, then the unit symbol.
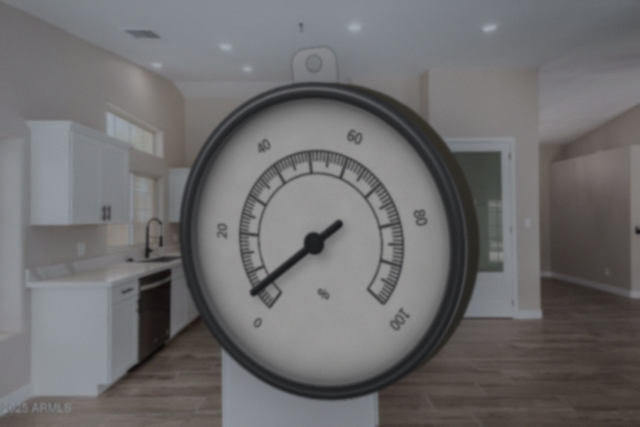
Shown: 5 %
